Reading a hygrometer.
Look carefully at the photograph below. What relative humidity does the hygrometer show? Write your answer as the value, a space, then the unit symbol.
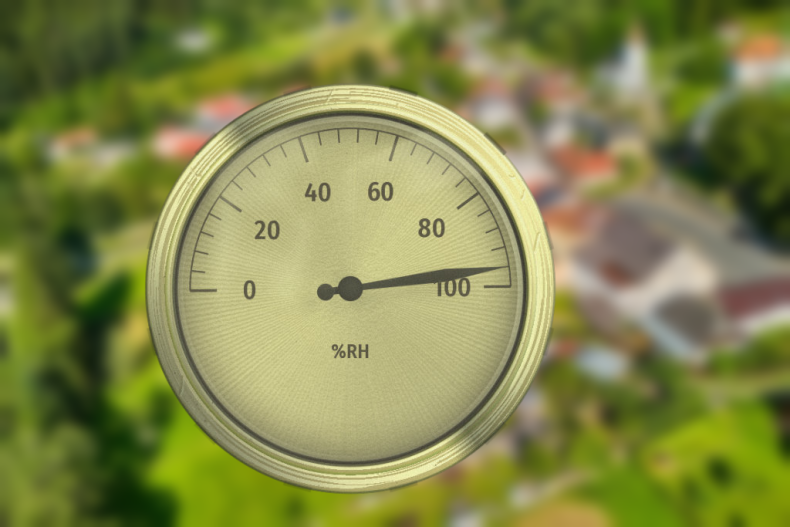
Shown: 96 %
